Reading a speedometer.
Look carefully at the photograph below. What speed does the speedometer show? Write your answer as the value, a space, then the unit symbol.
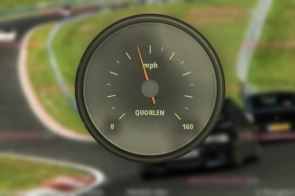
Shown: 70 mph
